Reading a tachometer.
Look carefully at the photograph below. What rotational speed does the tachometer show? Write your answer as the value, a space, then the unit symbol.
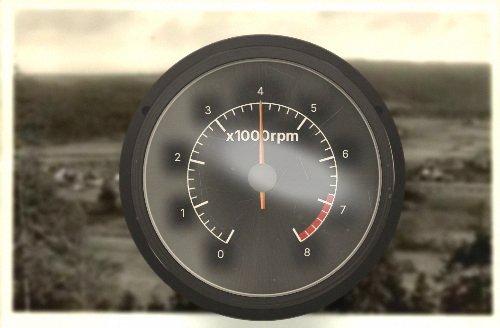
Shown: 4000 rpm
